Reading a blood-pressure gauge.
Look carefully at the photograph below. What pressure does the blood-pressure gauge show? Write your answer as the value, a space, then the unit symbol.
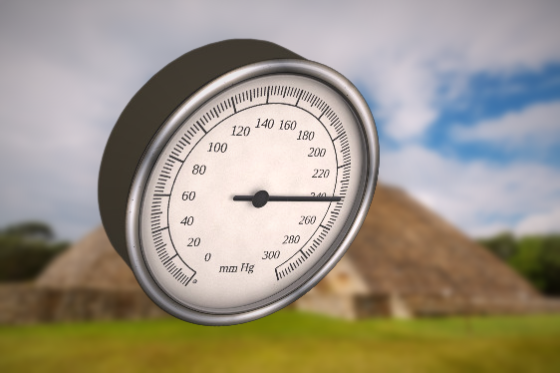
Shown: 240 mmHg
